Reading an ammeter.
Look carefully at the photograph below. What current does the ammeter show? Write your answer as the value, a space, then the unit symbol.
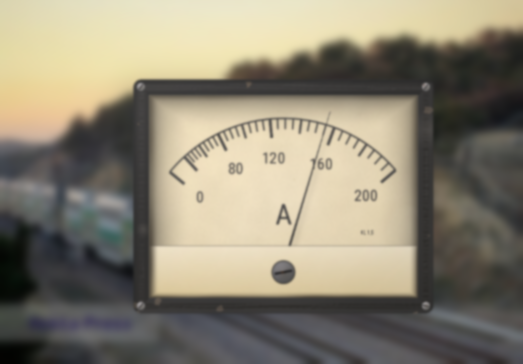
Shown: 155 A
